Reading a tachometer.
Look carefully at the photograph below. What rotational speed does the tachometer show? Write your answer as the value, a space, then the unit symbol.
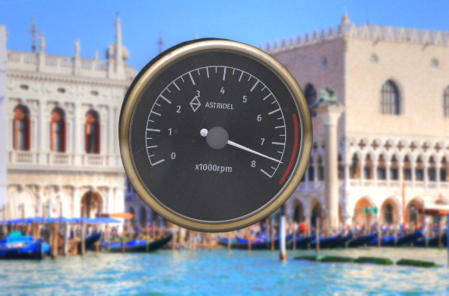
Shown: 7500 rpm
